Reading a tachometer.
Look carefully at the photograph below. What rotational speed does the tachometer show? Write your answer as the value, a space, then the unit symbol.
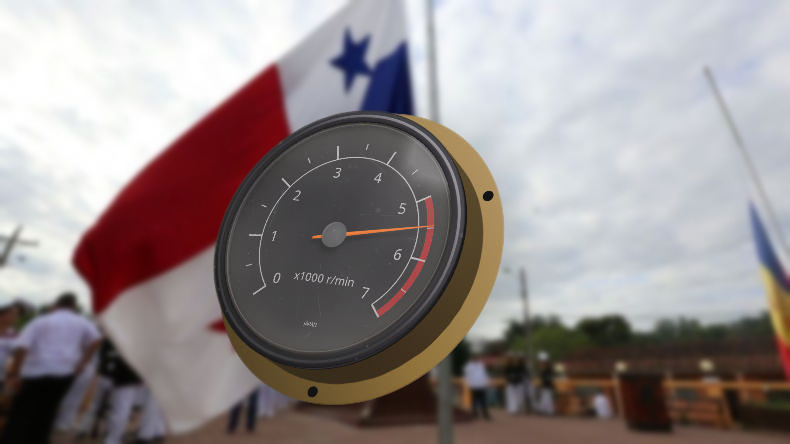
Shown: 5500 rpm
